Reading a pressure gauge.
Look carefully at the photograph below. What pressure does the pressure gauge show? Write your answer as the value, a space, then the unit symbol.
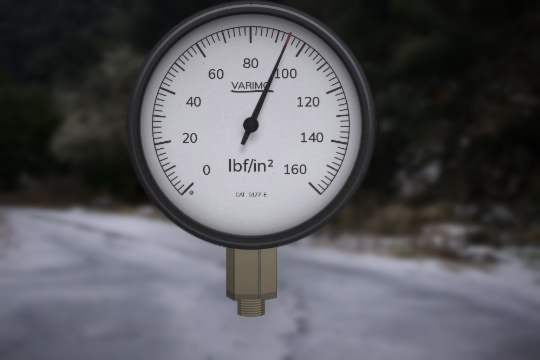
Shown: 94 psi
